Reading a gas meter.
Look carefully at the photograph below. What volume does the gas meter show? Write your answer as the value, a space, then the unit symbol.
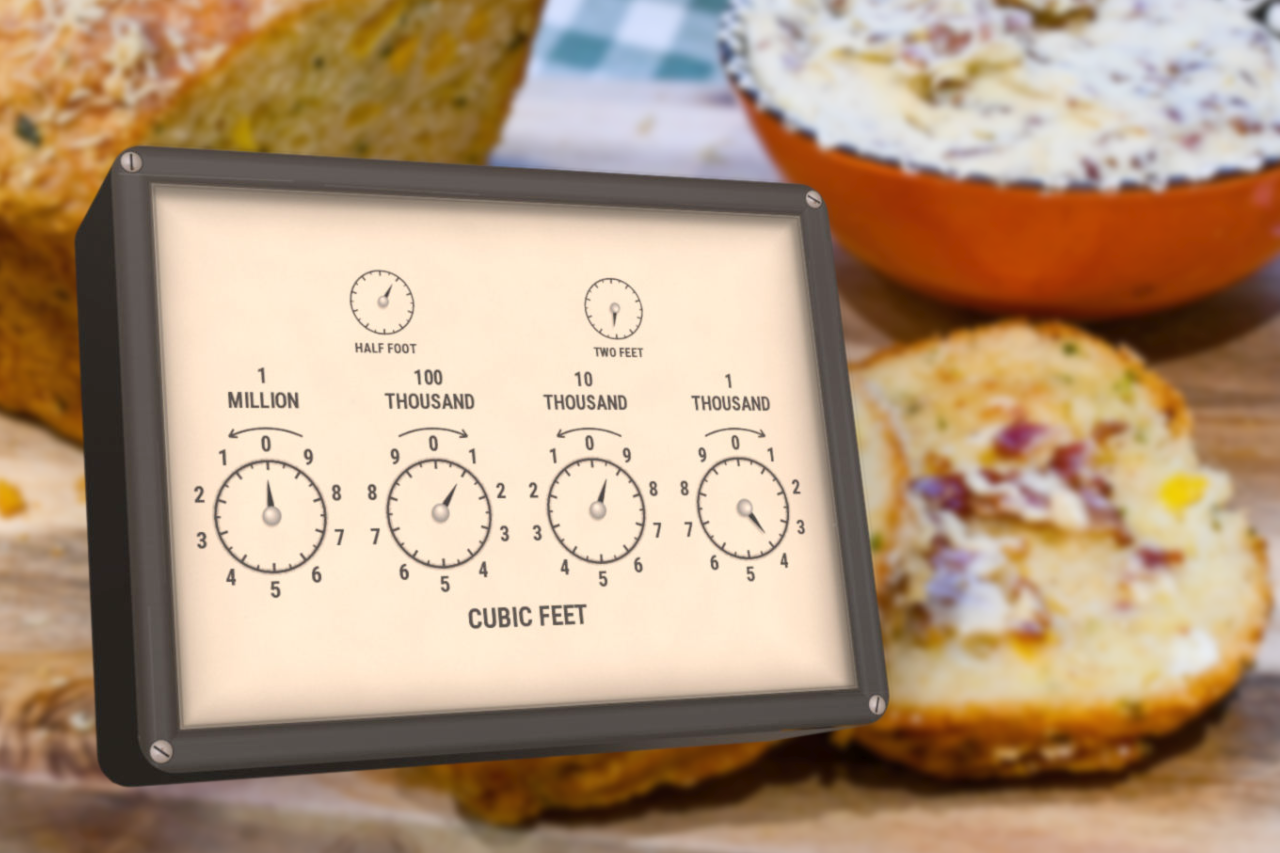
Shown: 9400 ft³
